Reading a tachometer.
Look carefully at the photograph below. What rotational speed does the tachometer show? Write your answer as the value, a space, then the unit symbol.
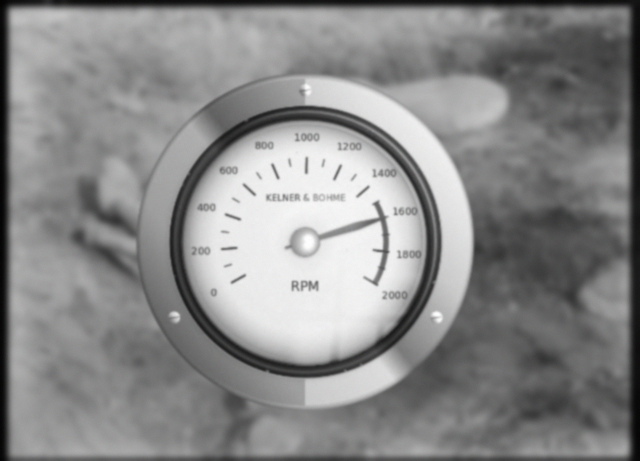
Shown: 1600 rpm
